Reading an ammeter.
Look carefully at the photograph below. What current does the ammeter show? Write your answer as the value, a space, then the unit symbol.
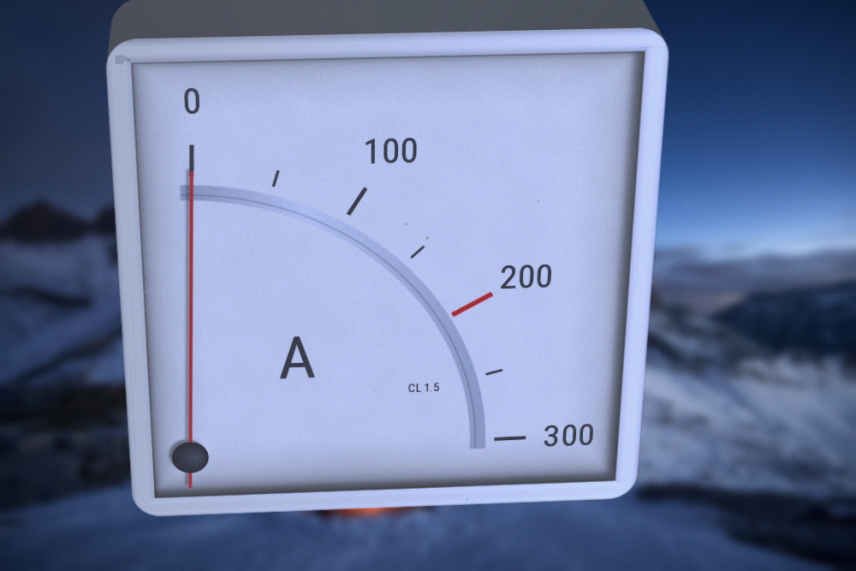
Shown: 0 A
